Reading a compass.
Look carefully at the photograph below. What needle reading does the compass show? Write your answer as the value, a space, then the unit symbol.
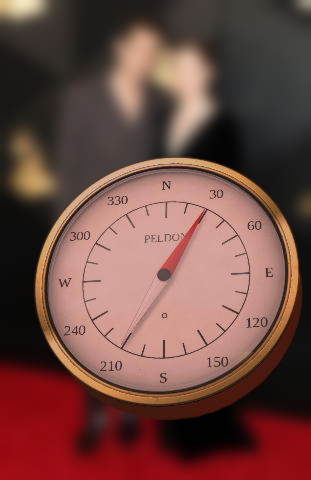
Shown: 30 °
